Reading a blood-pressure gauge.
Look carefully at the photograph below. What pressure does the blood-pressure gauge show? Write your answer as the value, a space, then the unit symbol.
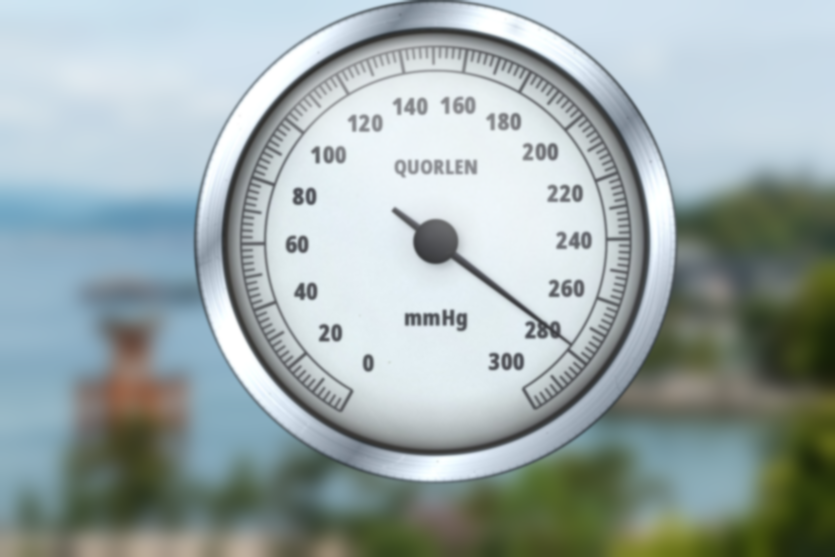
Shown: 278 mmHg
